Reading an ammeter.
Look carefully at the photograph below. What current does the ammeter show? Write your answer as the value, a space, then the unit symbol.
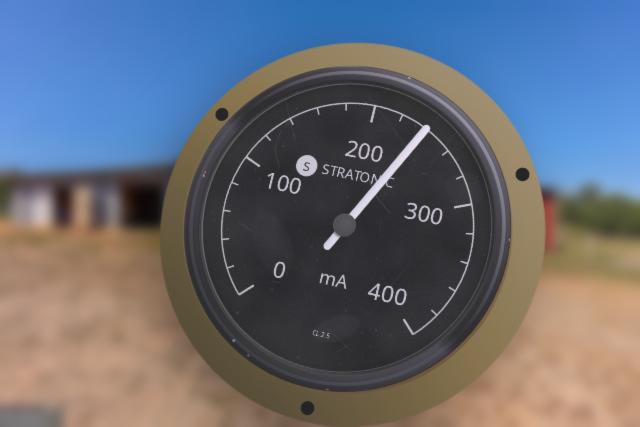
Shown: 240 mA
